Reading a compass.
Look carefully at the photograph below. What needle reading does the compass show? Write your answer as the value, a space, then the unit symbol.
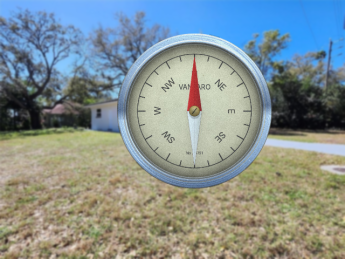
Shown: 0 °
